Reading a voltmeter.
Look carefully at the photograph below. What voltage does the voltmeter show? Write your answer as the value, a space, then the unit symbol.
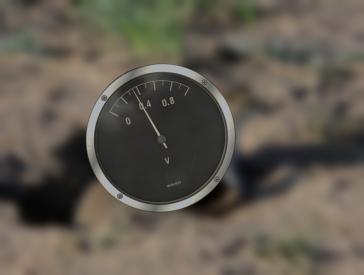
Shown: 0.35 V
